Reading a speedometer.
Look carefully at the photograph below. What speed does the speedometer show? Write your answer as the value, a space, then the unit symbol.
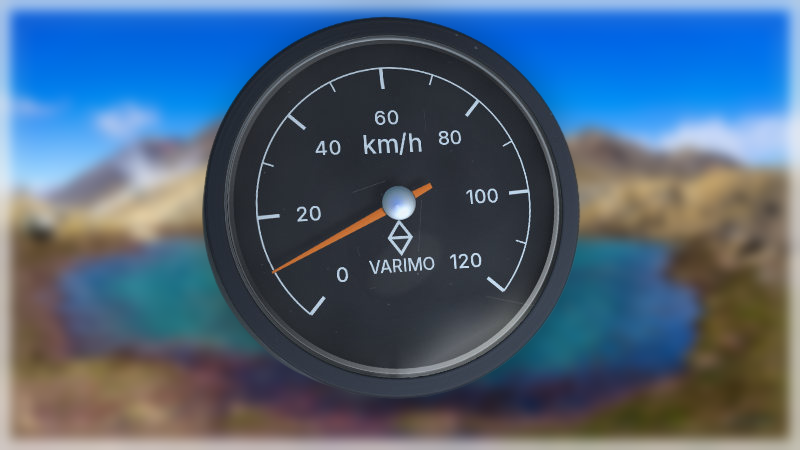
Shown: 10 km/h
